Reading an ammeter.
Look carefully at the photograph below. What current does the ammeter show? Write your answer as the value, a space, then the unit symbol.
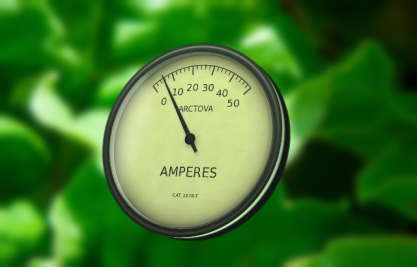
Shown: 6 A
